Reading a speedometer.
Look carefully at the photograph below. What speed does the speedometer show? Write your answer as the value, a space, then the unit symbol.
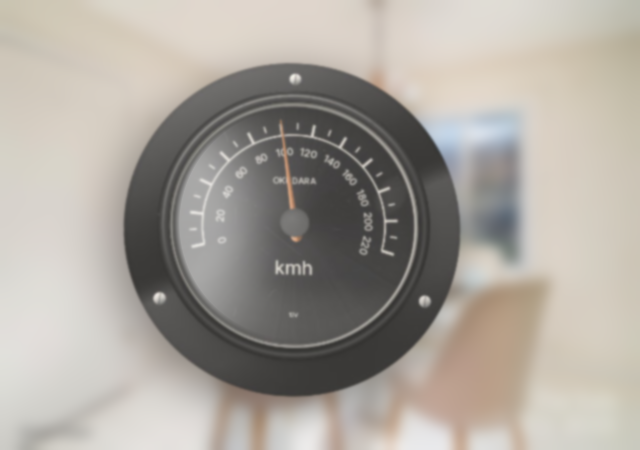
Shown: 100 km/h
